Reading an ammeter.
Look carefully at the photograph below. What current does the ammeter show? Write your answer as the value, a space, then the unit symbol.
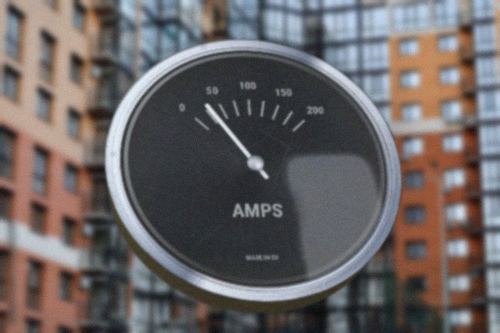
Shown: 25 A
